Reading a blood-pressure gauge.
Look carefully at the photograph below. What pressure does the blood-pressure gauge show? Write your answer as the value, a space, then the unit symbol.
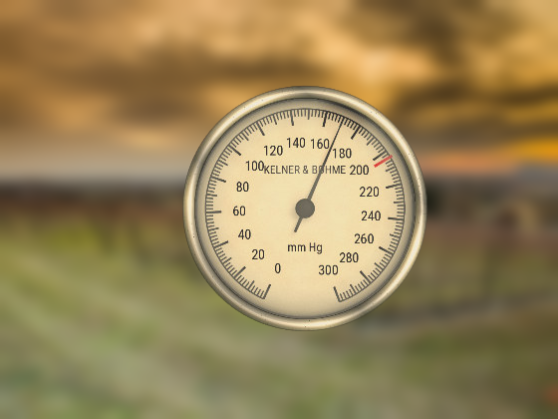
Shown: 170 mmHg
